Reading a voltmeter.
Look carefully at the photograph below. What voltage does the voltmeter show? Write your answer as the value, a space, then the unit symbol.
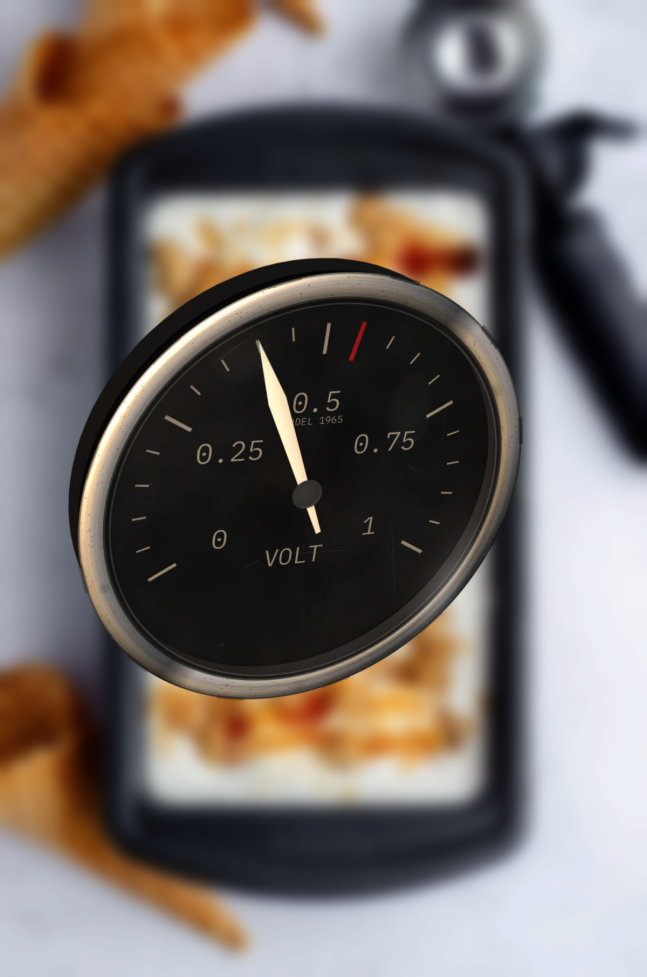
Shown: 0.4 V
